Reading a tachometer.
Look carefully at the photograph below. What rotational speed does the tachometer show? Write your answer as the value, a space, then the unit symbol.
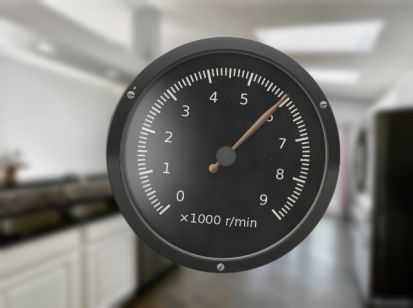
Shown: 5900 rpm
